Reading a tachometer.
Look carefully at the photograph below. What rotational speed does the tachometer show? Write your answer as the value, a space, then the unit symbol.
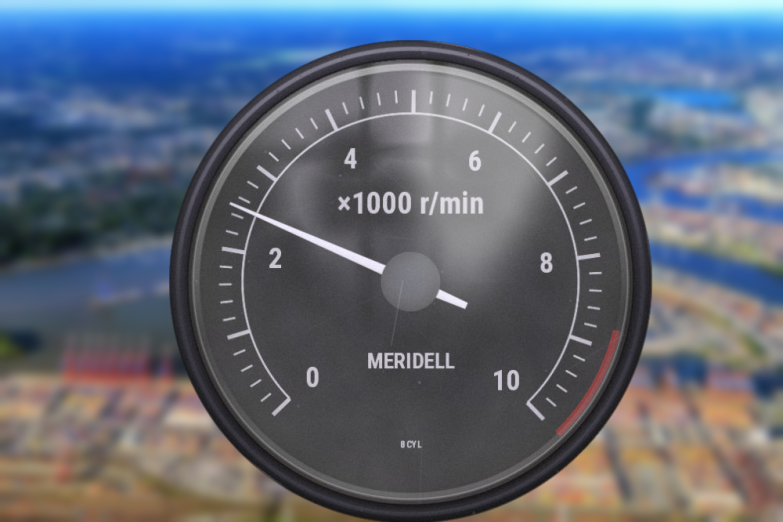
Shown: 2500 rpm
